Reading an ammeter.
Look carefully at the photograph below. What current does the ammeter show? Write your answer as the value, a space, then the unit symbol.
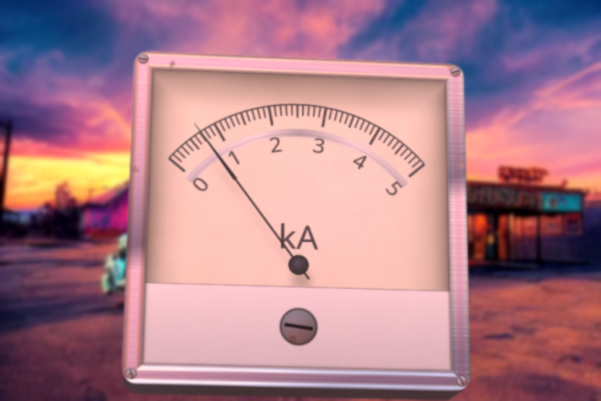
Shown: 0.7 kA
